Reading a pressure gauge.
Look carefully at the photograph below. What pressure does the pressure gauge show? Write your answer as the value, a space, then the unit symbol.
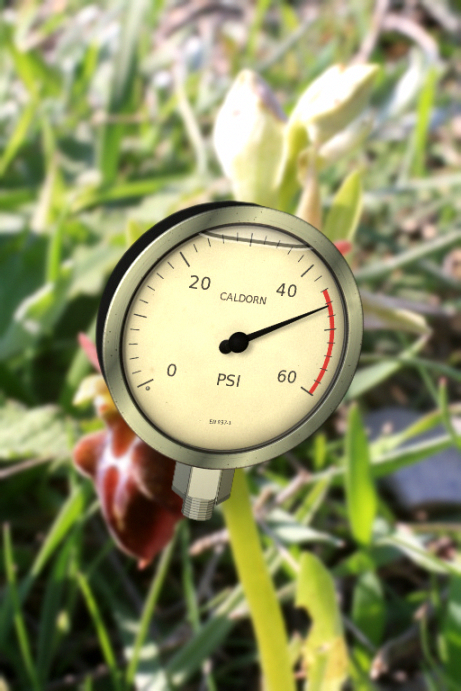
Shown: 46 psi
